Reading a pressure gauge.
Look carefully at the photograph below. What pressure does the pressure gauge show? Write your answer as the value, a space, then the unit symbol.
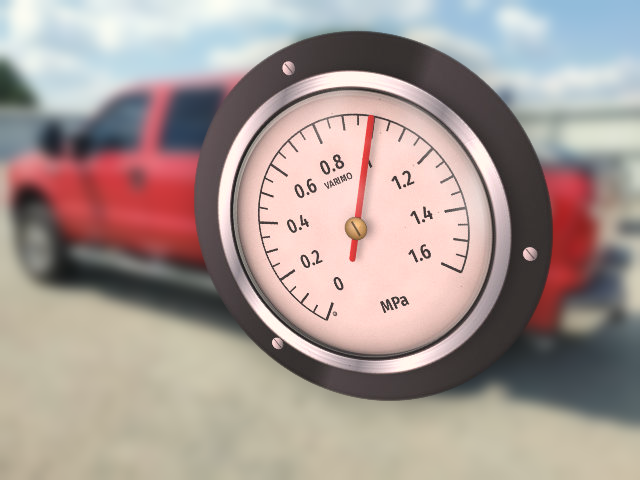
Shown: 1 MPa
